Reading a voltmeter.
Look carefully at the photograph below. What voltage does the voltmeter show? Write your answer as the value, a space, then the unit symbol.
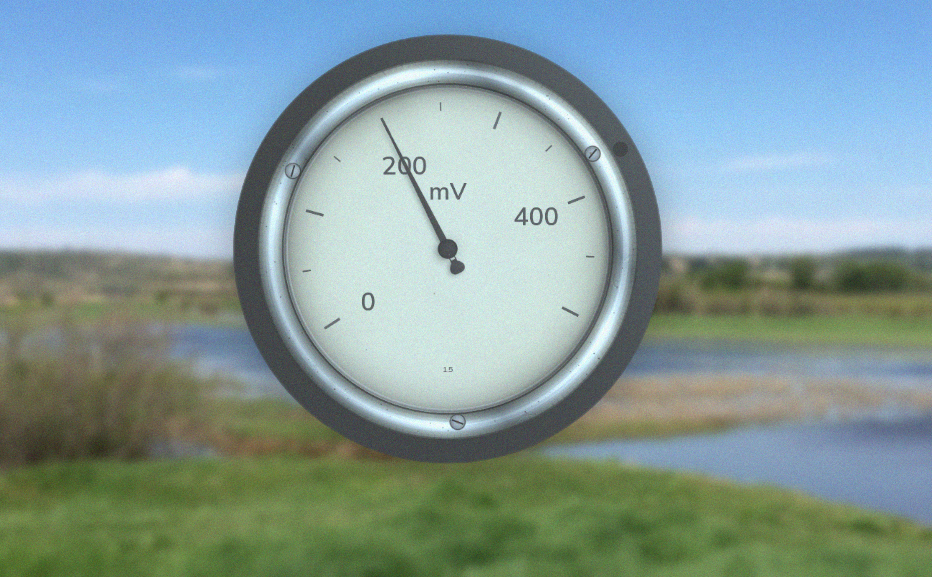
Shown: 200 mV
